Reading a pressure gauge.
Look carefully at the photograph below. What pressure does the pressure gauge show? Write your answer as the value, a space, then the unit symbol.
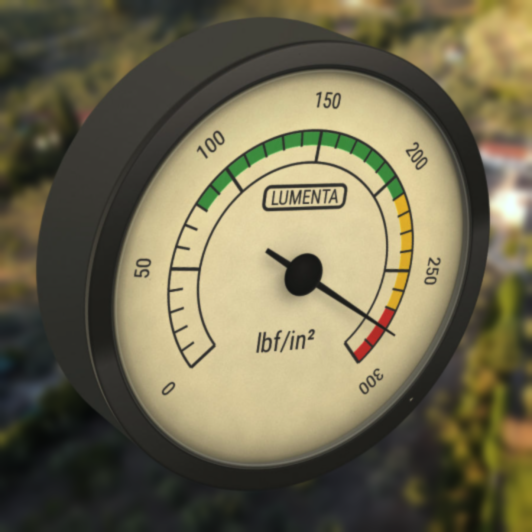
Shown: 280 psi
